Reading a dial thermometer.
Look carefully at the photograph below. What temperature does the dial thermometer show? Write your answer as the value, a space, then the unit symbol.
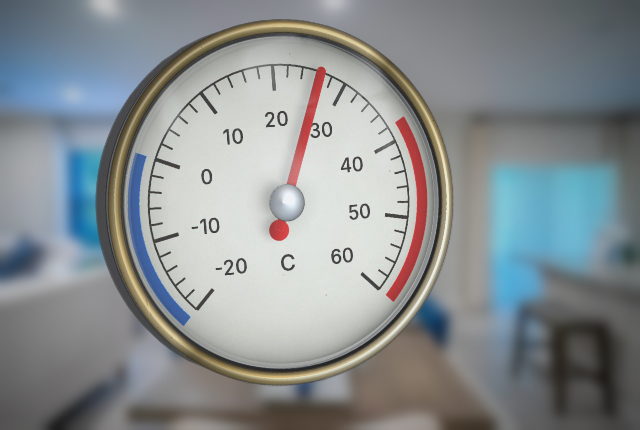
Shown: 26 °C
